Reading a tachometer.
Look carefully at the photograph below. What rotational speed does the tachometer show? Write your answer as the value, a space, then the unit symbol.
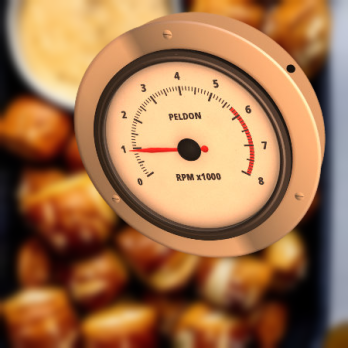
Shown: 1000 rpm
